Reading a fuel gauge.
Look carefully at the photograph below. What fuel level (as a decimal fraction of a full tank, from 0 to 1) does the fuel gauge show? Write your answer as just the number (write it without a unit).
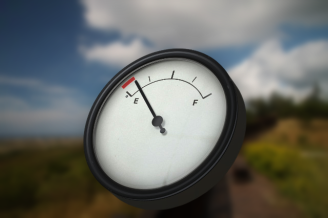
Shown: 0.125
